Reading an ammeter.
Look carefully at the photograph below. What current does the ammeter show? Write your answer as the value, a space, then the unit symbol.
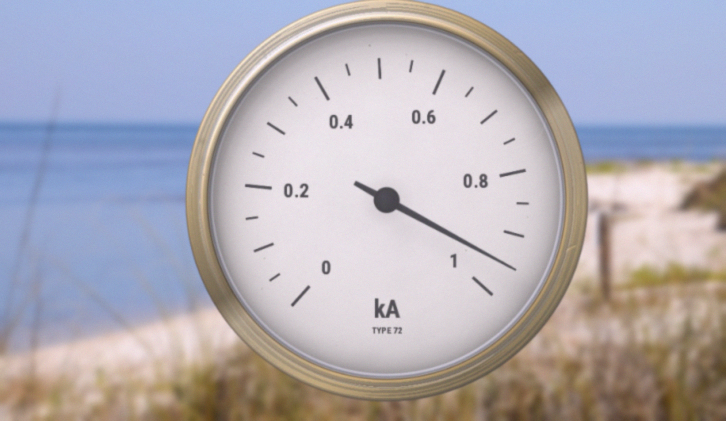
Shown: 0.95 kA
